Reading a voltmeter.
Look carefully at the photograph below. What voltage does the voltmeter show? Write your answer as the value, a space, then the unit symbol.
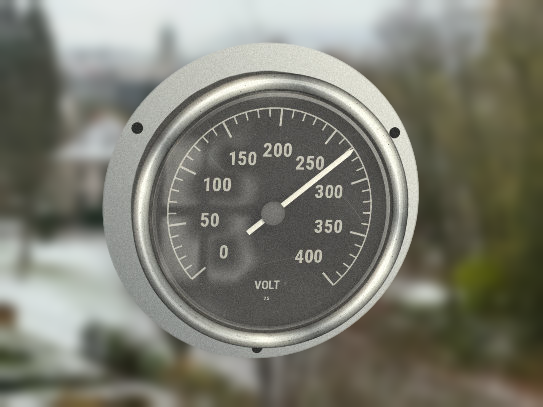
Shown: 270 V
